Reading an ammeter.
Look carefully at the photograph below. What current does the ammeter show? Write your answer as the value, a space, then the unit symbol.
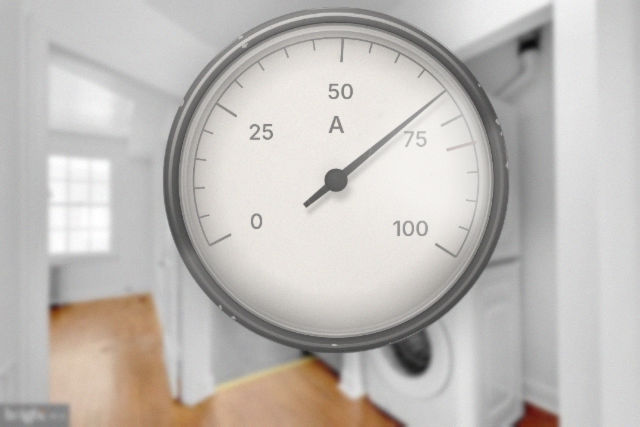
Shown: 70 A
